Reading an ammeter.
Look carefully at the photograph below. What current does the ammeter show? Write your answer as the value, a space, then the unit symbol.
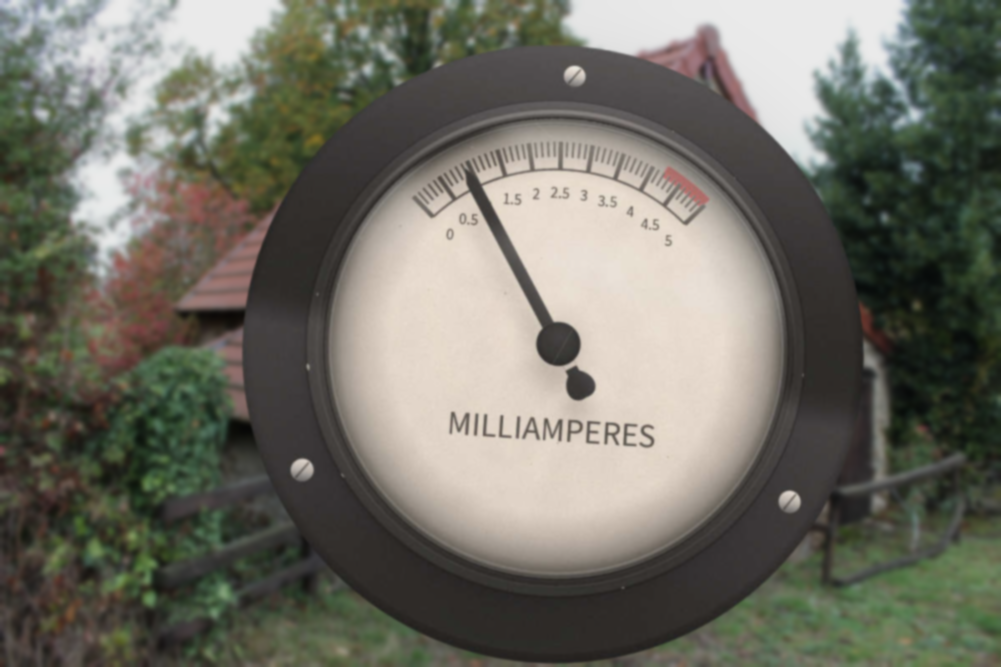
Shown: 0.9 mA
